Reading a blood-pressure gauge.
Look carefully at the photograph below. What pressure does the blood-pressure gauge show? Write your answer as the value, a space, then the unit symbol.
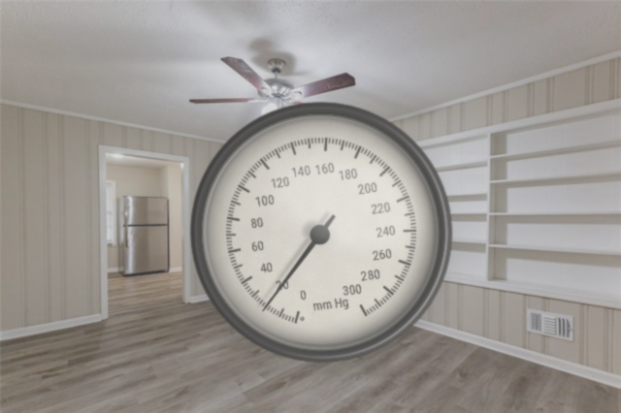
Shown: 20 mmHg
